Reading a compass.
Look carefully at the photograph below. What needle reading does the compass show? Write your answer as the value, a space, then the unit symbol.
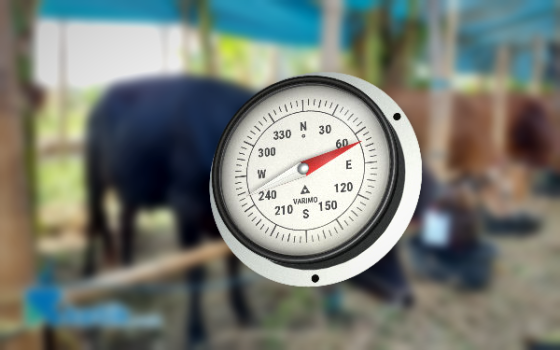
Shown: 70 °
